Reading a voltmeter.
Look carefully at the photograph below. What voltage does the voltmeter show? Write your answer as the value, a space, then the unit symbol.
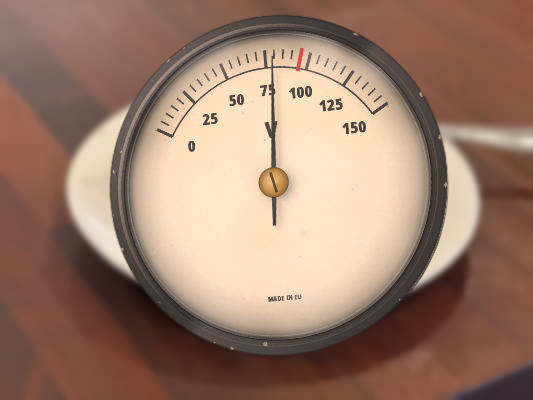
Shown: 80 V
